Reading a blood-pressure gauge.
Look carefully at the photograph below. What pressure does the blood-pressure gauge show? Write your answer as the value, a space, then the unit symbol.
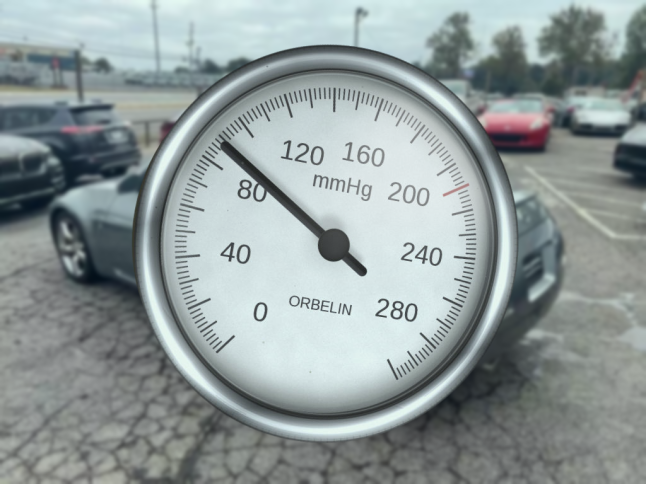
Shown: 88 mmHg
